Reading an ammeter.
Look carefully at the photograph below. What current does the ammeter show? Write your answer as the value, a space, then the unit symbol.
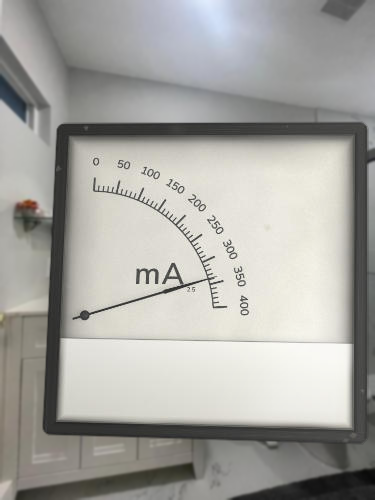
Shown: 340 mA
